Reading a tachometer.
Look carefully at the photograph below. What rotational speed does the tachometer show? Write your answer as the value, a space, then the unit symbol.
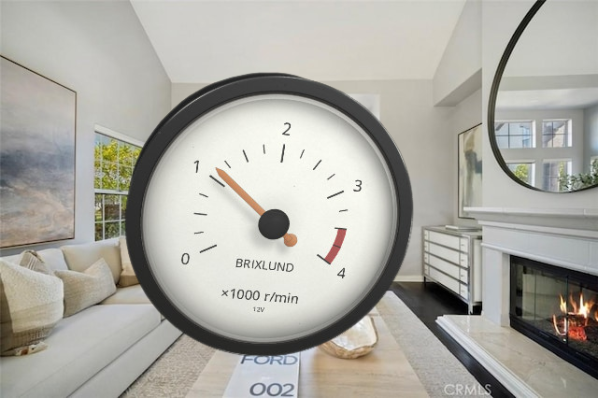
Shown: 1125 rpm
